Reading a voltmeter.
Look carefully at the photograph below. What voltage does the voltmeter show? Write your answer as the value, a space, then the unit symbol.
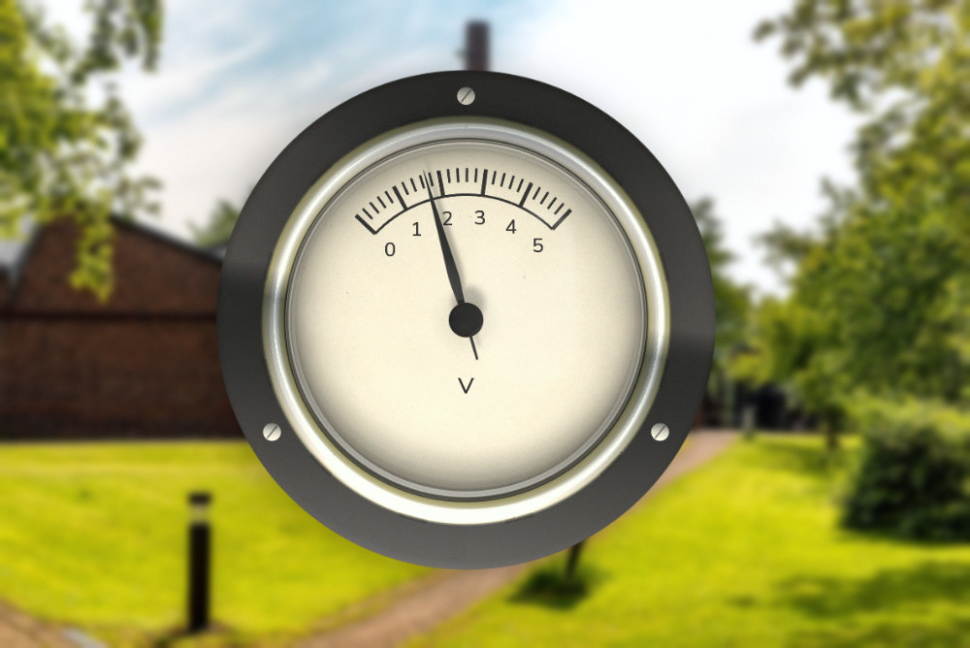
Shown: 1.7 V
